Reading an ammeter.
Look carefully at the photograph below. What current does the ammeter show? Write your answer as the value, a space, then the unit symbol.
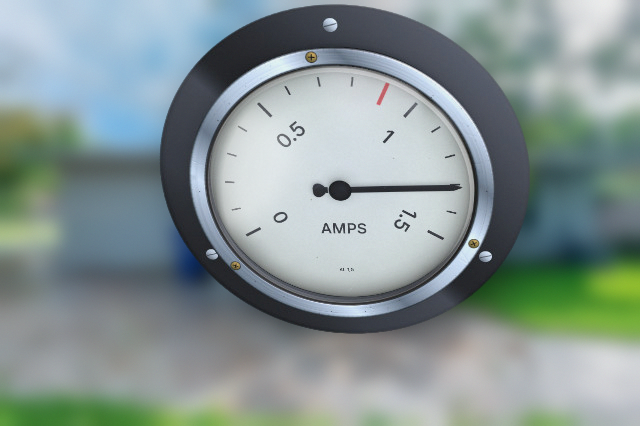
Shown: 1.3 A
